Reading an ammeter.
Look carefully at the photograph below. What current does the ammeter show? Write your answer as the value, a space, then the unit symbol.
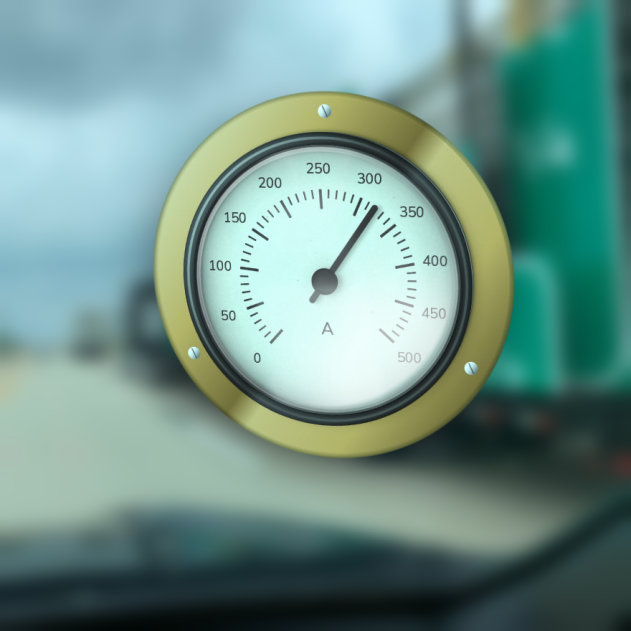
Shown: 320 A
